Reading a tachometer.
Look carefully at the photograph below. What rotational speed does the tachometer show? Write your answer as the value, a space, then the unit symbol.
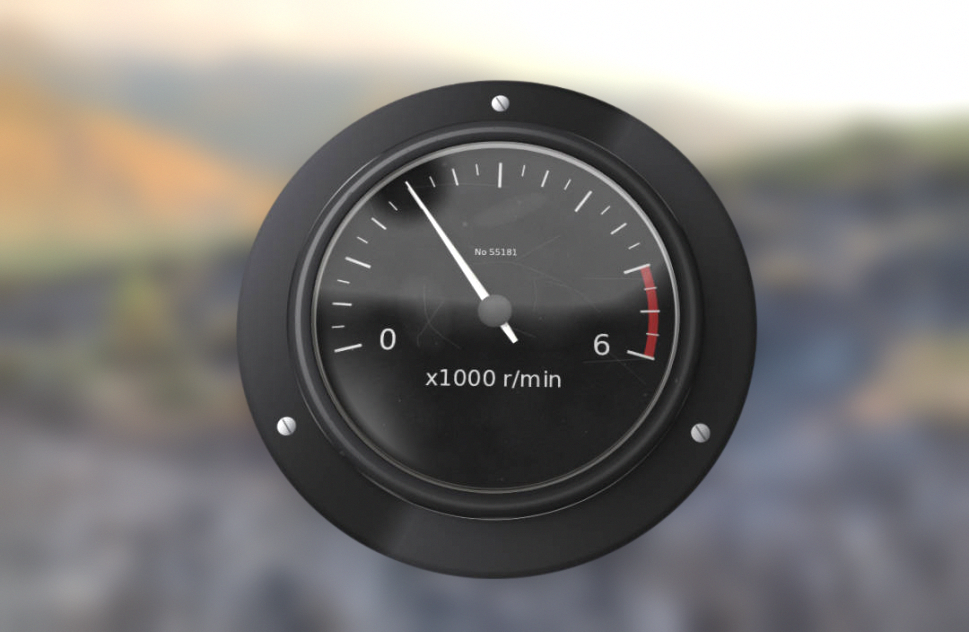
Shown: 2000 rpm
